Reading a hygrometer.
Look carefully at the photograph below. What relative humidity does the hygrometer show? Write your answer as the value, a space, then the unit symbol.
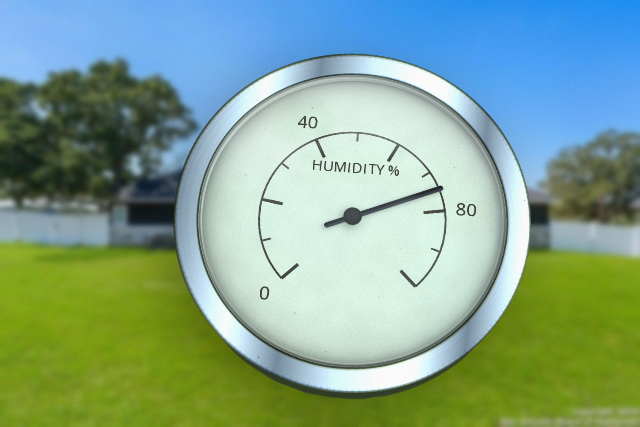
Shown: 75 %
